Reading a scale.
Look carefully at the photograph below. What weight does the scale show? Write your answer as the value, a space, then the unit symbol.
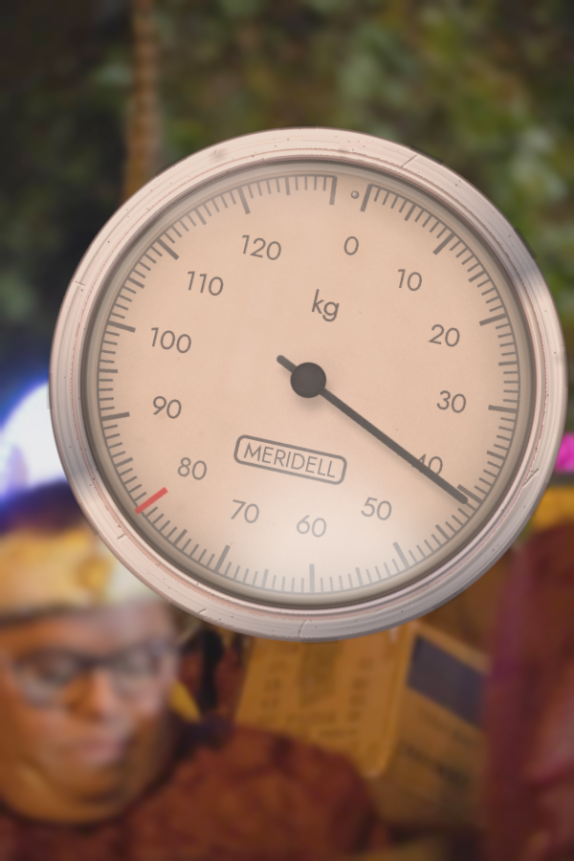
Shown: 41 kg
